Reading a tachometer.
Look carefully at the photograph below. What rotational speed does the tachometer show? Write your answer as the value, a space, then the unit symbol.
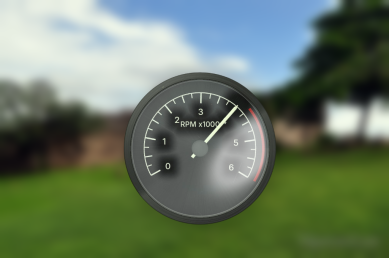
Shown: 4000 rpm
